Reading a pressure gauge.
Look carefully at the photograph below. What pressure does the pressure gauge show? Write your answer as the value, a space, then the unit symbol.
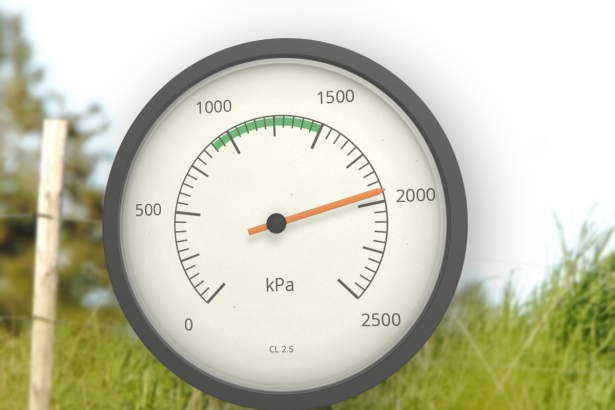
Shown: 1950 kPa
